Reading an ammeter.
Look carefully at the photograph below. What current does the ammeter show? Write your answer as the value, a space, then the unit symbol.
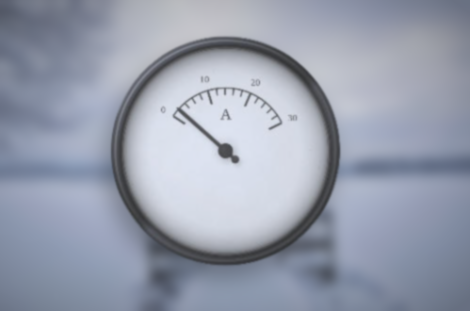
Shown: 2 A
